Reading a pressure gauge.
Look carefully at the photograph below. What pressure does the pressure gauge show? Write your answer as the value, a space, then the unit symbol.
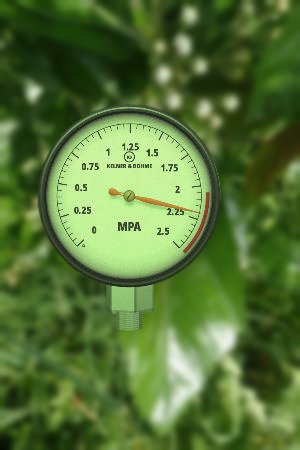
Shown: 2.2 MPa
